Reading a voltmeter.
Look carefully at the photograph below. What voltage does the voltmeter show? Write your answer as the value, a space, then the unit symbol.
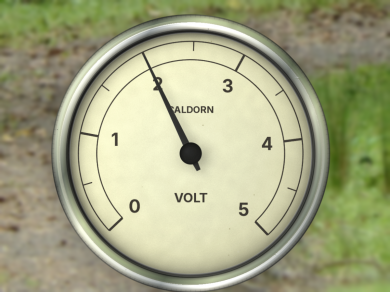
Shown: 2 V
